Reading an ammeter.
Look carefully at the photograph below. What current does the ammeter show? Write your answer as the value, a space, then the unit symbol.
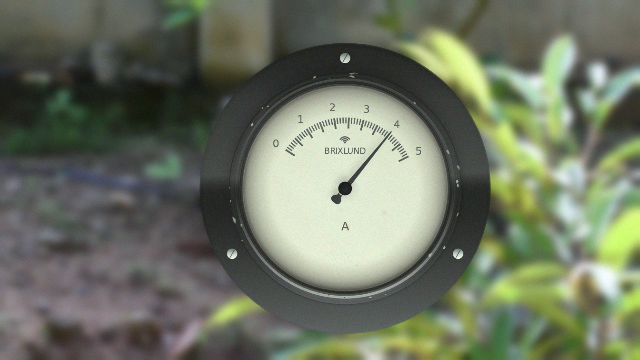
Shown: 4 A
